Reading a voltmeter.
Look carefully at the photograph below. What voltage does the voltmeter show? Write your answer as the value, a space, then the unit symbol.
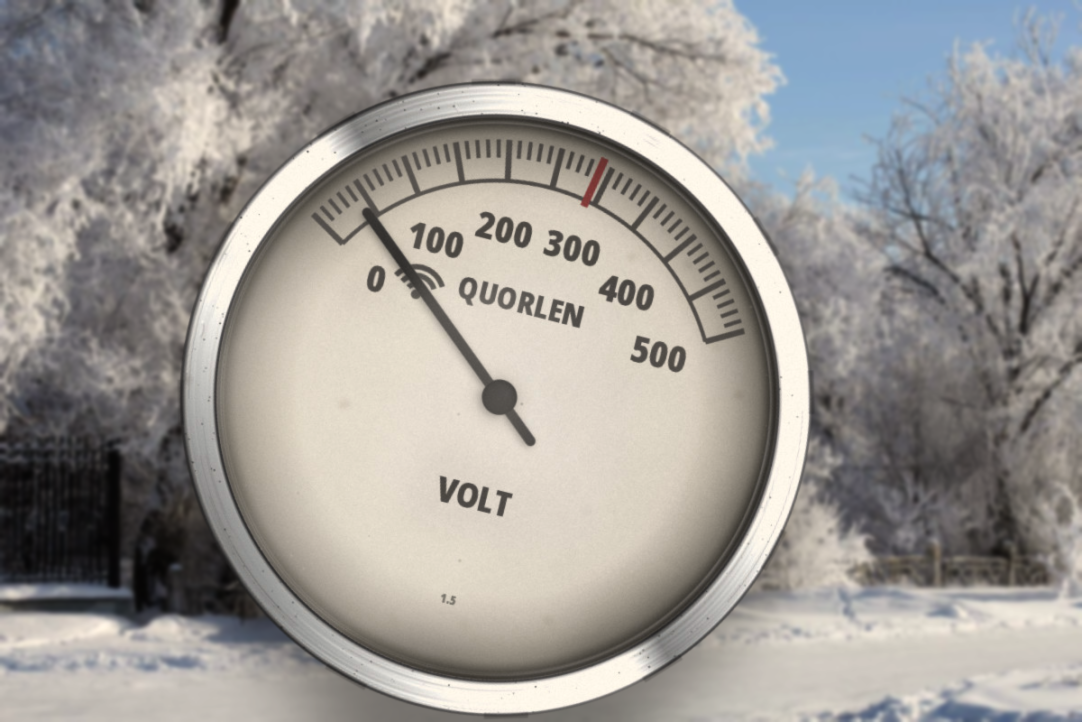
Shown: 40 V
